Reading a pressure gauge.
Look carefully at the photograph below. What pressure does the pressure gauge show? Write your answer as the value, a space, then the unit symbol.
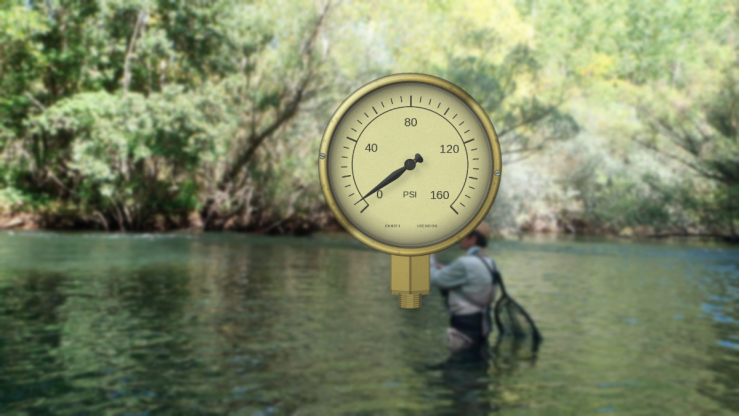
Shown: 5 psi
